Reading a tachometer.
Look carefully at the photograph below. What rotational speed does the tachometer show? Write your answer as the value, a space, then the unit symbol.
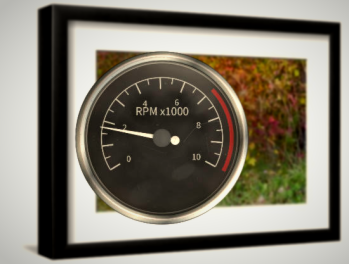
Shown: 1750 rpm
